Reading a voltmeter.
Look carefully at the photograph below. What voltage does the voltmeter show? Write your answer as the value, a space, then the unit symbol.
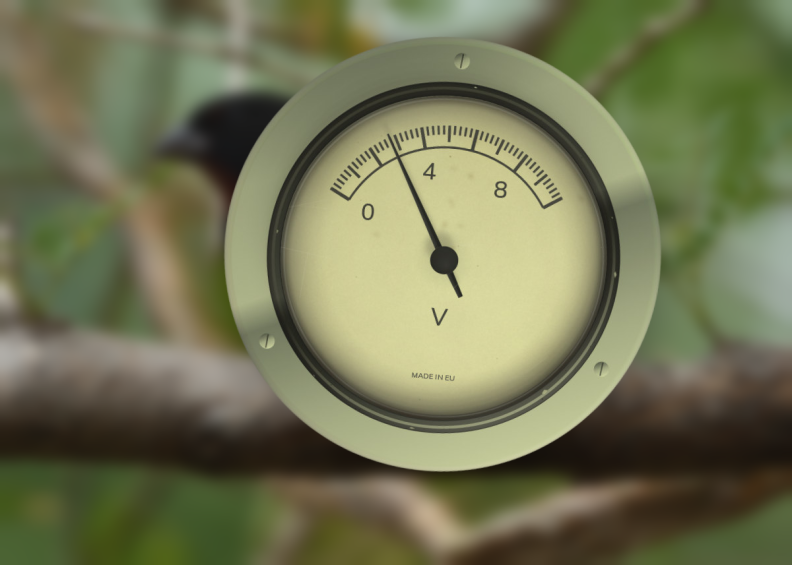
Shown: 2.8 V
